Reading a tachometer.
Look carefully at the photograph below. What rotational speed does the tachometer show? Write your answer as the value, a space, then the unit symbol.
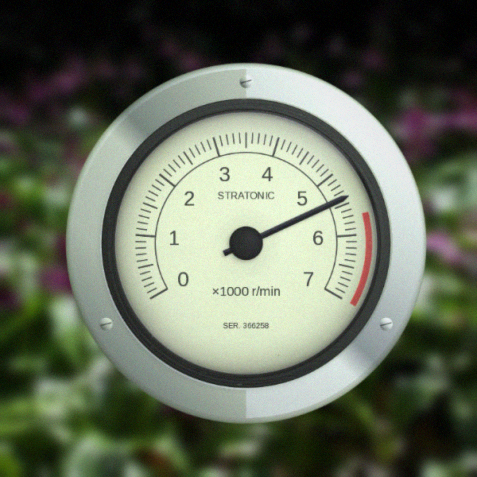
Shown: 5400 rpm
